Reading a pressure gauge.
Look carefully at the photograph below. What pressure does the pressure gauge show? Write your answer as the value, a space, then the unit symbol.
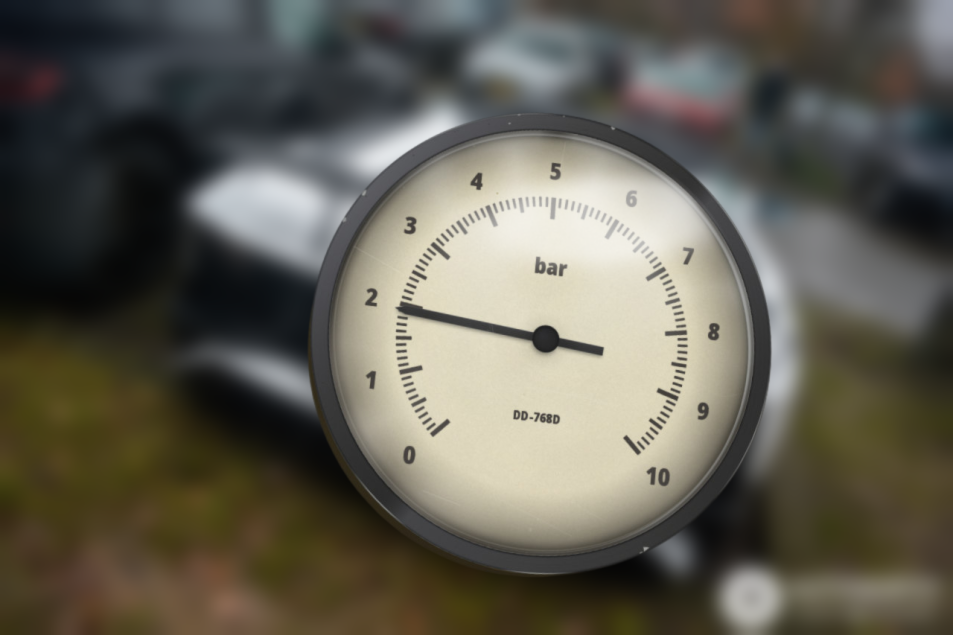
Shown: 1.9 bar
